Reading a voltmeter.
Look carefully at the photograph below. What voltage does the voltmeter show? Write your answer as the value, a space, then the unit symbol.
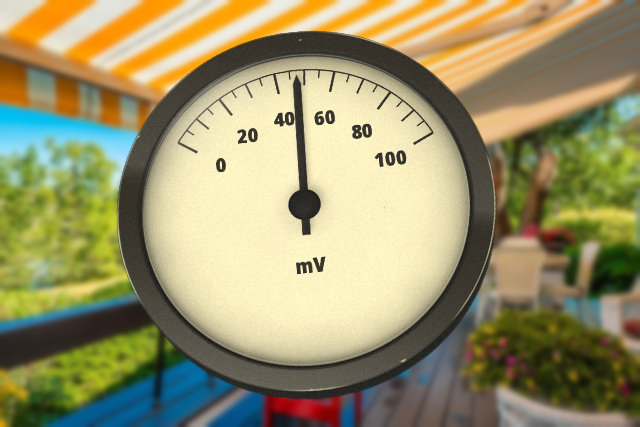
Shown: 47.5 mV
